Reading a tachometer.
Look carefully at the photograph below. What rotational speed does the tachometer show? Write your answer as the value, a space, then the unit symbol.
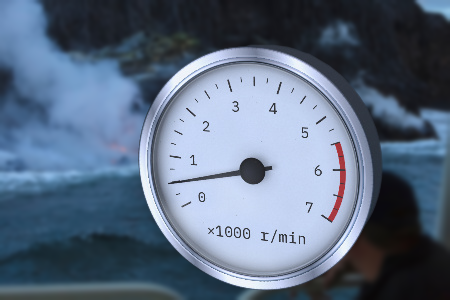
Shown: 500 rpm
